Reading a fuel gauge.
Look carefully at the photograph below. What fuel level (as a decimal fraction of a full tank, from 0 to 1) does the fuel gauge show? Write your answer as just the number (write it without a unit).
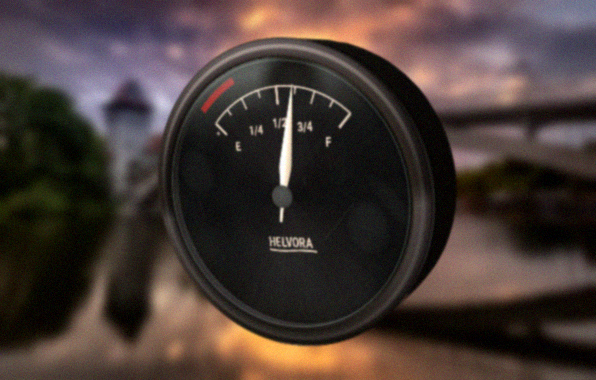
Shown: 0.625
